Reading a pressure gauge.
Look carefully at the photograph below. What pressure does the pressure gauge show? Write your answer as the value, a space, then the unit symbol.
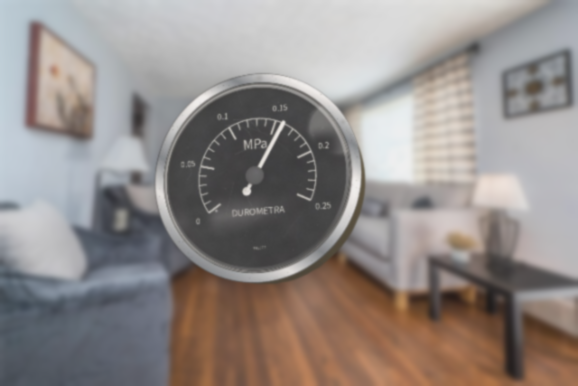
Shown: 0.16 MPa
